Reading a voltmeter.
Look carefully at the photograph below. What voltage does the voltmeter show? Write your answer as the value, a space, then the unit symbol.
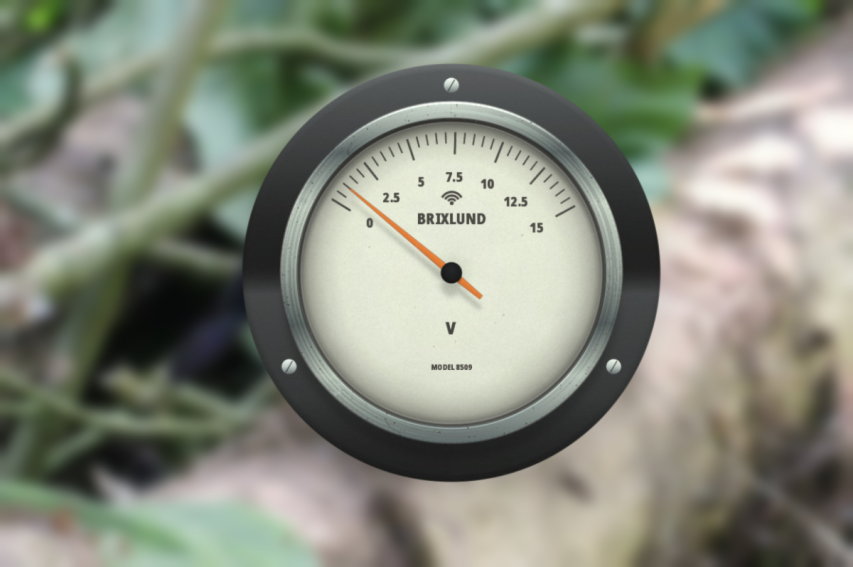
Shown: 1 V
